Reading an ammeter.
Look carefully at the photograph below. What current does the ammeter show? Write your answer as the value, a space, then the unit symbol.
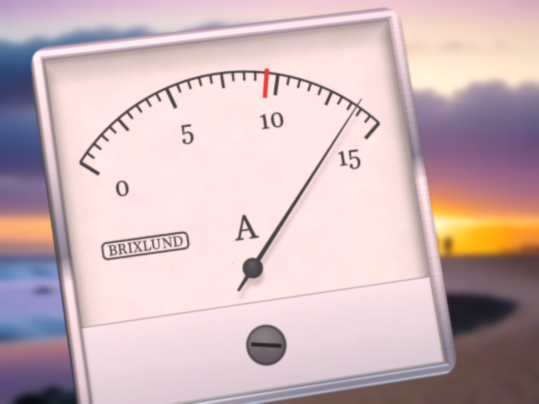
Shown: 13.75 A
